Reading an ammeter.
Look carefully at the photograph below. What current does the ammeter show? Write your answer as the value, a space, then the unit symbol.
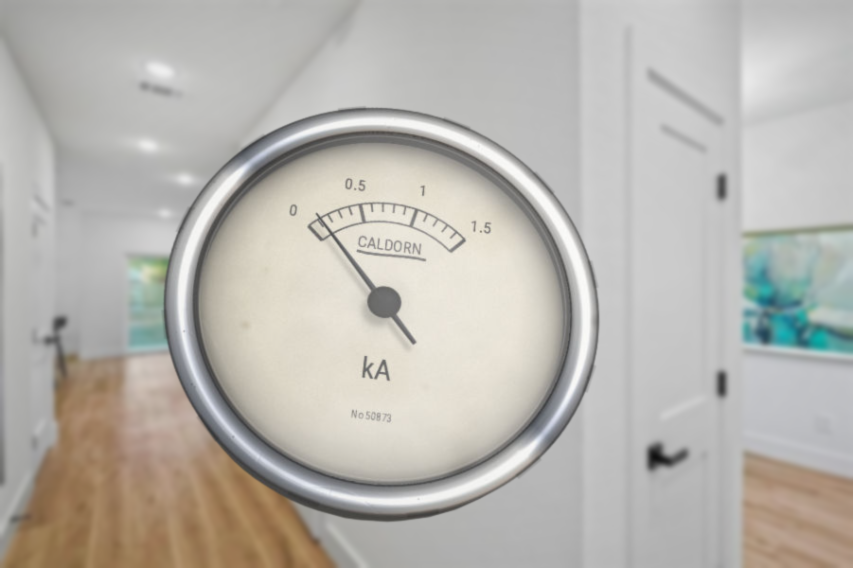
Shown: 0.1 kA
